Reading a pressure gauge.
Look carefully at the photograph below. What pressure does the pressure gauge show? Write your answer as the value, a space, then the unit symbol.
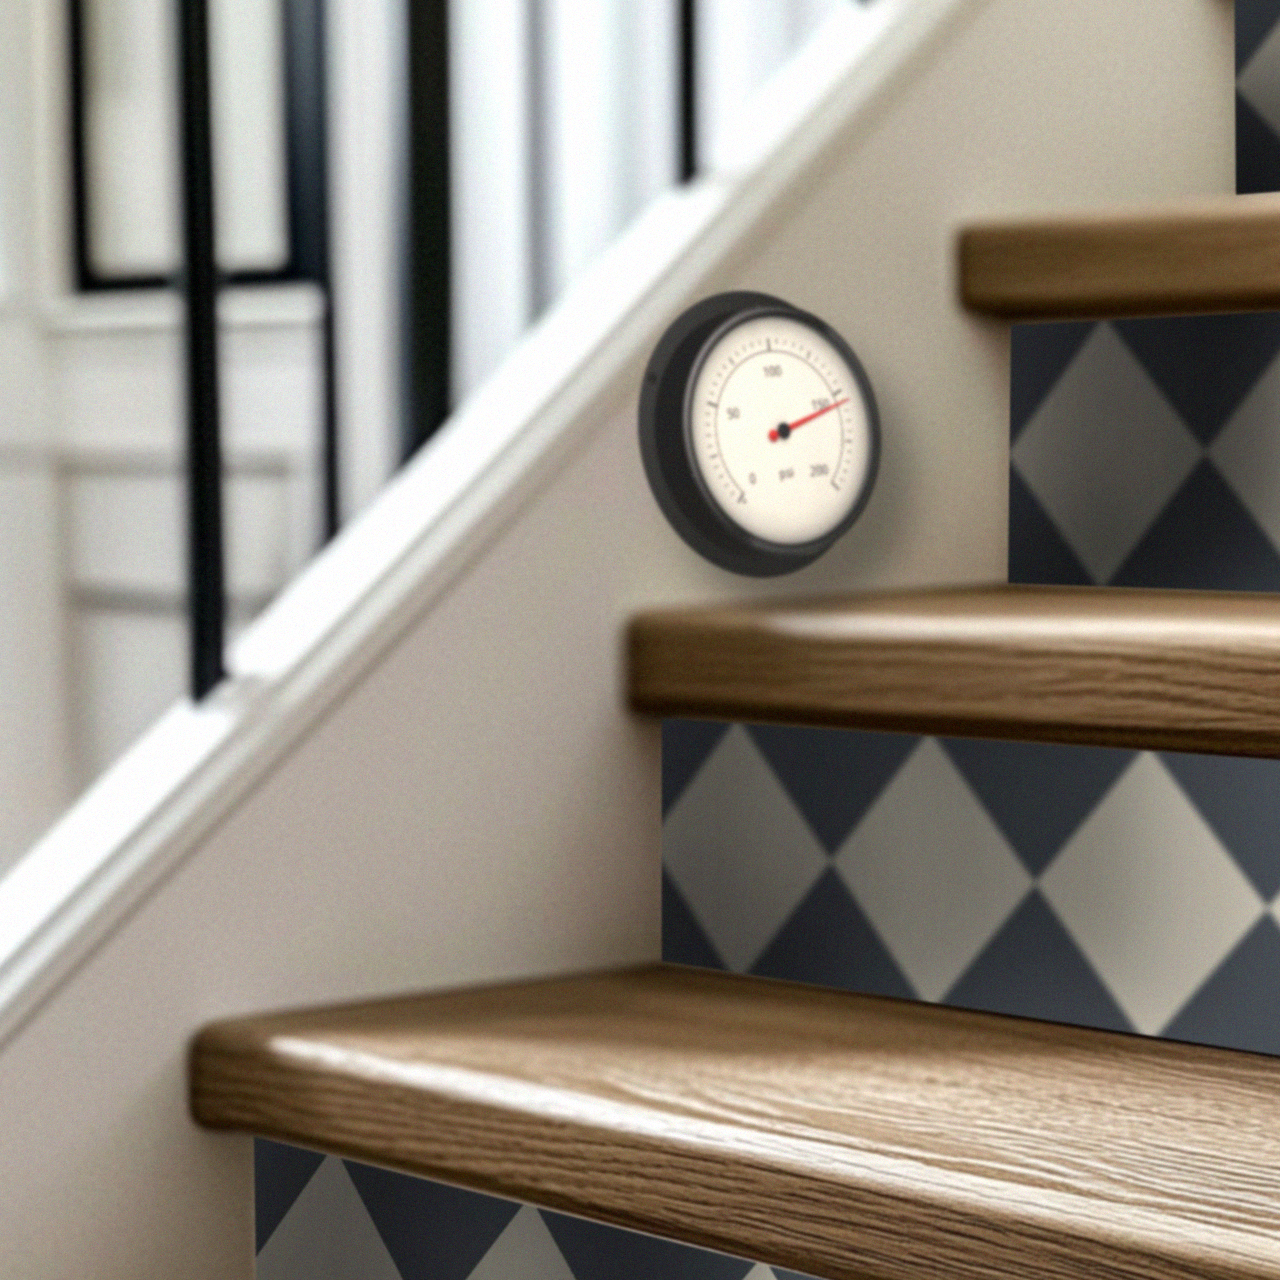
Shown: 155 psi
